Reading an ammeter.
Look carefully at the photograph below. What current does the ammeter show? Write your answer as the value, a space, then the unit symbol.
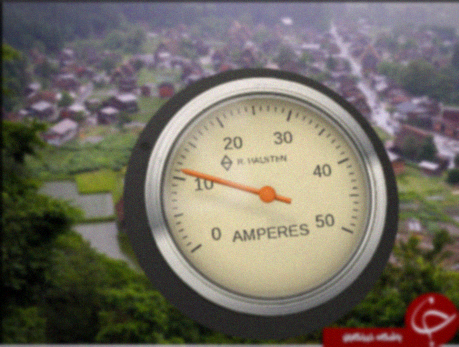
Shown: 11 A
